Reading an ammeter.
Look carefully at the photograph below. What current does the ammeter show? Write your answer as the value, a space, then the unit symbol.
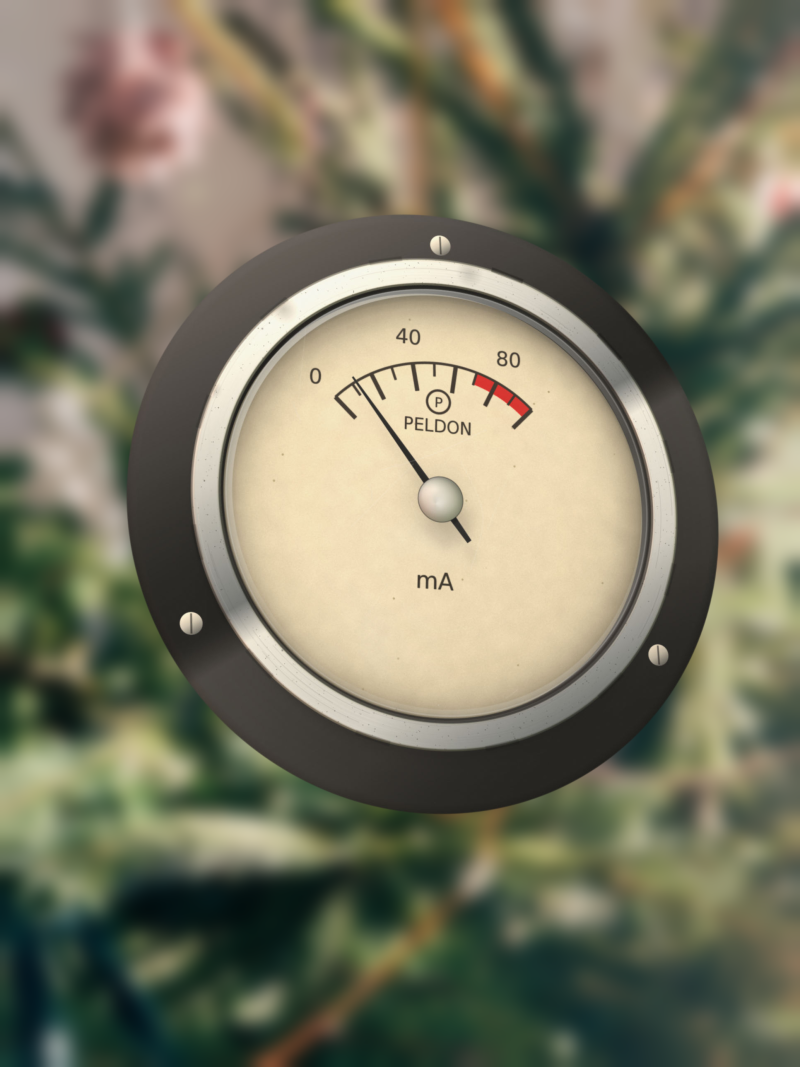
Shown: 10 mA
